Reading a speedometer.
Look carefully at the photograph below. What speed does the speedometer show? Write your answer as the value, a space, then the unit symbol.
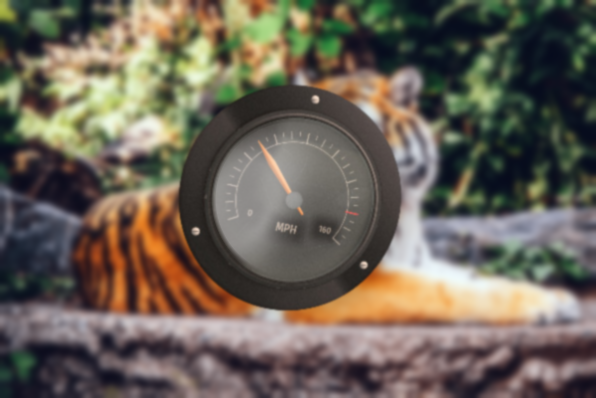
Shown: 50 mph
